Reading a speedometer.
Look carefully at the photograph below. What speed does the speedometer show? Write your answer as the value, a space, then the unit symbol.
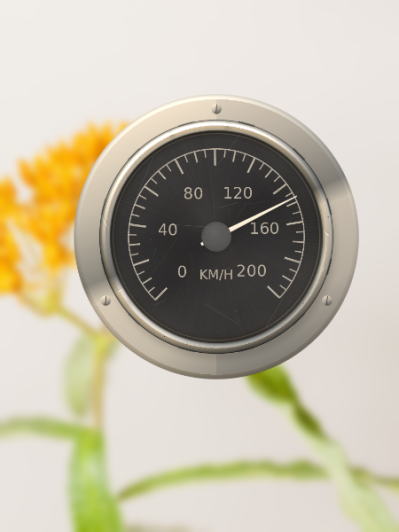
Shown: 147.5 km/h
